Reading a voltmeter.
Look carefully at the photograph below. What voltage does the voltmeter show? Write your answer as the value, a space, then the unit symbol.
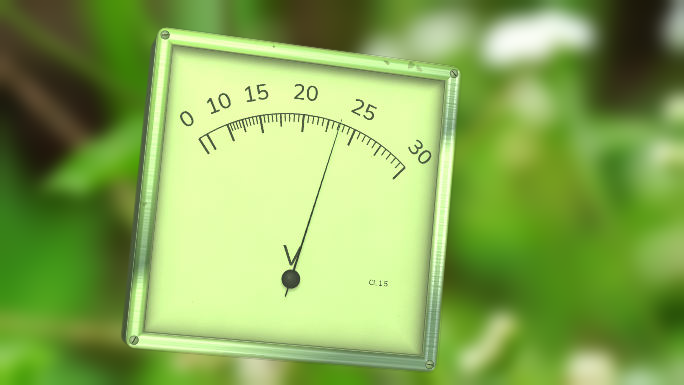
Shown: 23.5 V
